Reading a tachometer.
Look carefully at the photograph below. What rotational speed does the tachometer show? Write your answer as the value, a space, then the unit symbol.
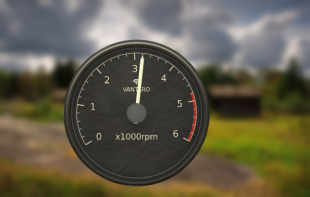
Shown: 3200 rpm
